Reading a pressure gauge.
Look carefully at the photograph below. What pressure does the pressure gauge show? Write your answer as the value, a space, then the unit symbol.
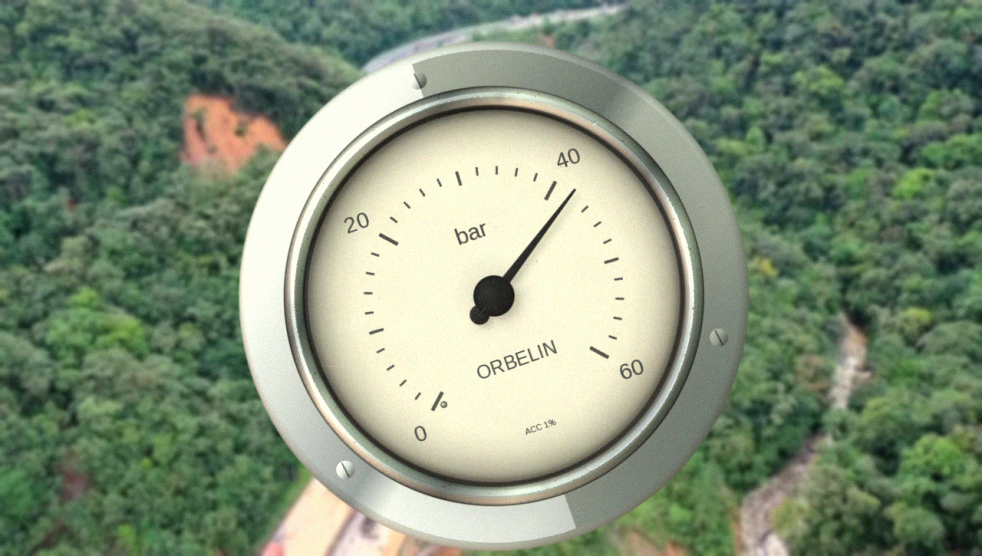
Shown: 42 bar
